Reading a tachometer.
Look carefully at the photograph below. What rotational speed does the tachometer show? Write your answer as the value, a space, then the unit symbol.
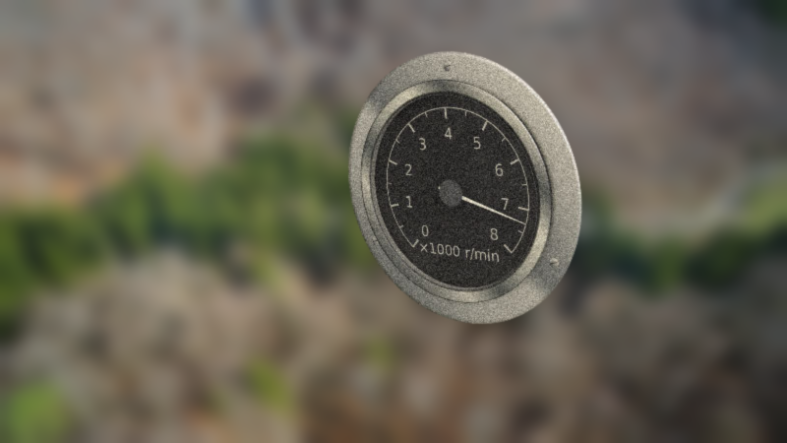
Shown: 7250 rpm
